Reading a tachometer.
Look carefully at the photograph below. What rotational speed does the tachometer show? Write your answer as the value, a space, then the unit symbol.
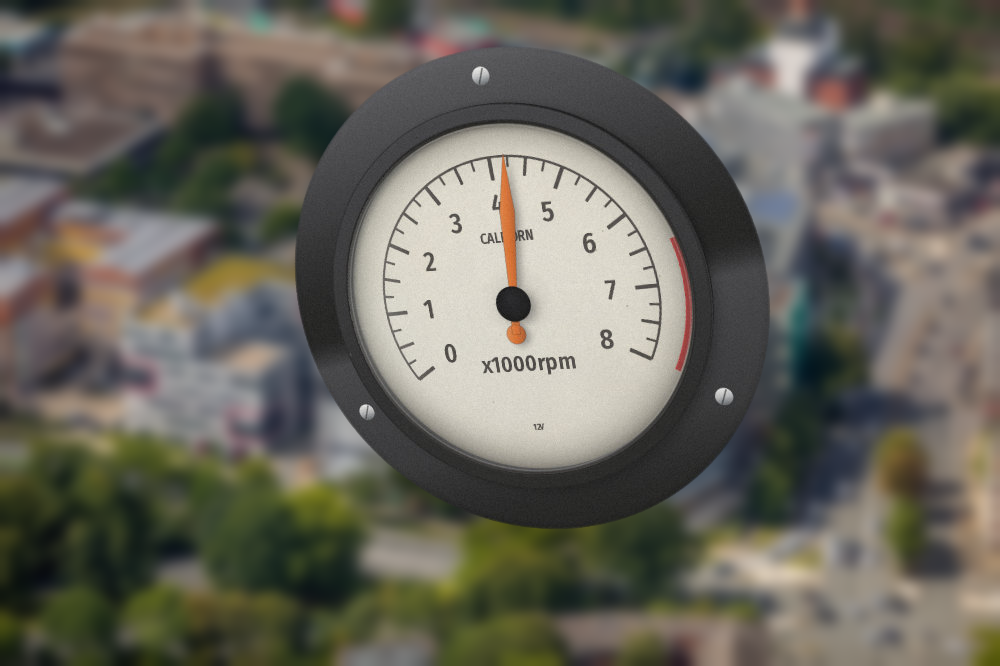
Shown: 4250 rpm
